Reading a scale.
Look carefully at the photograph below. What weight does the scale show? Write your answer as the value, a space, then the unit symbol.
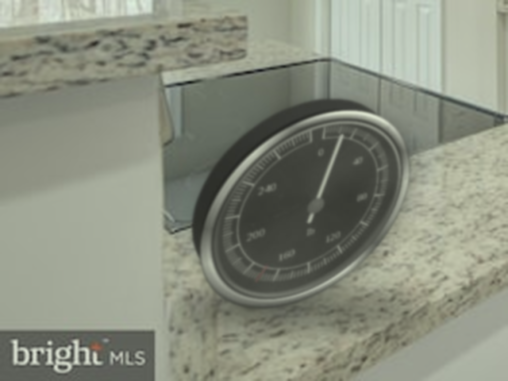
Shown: 10 lb
